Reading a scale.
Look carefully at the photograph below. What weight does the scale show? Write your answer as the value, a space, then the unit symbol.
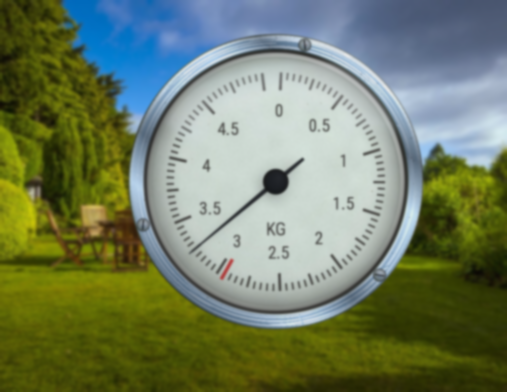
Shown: 3.25 kg
